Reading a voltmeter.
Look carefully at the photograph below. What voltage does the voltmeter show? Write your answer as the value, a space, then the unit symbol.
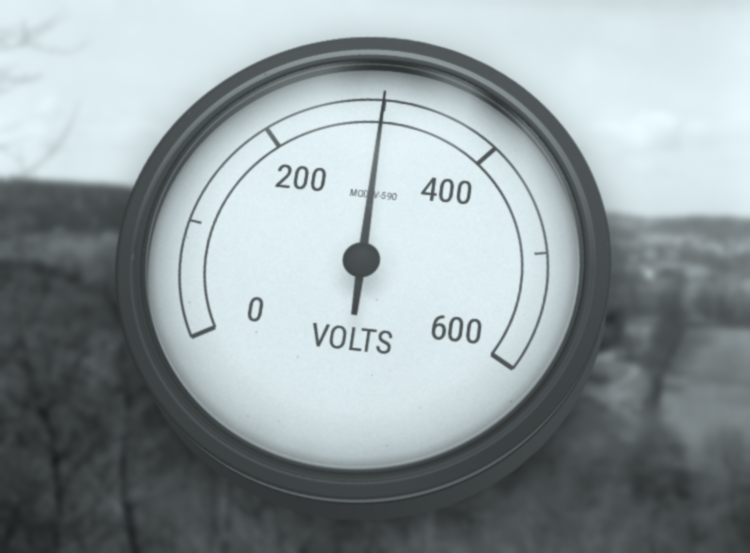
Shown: 300 V
